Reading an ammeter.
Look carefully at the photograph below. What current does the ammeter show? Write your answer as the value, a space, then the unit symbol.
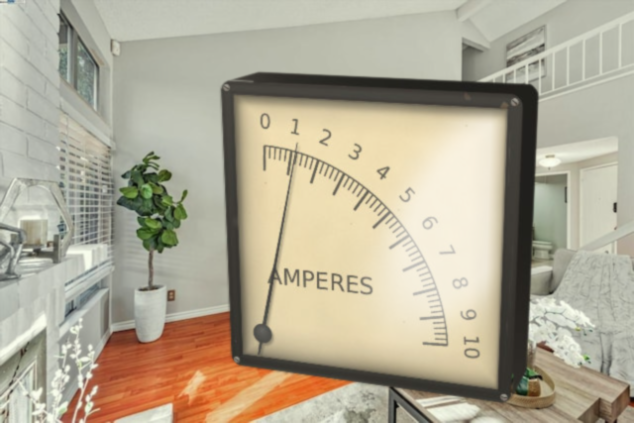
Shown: 1.2 A
